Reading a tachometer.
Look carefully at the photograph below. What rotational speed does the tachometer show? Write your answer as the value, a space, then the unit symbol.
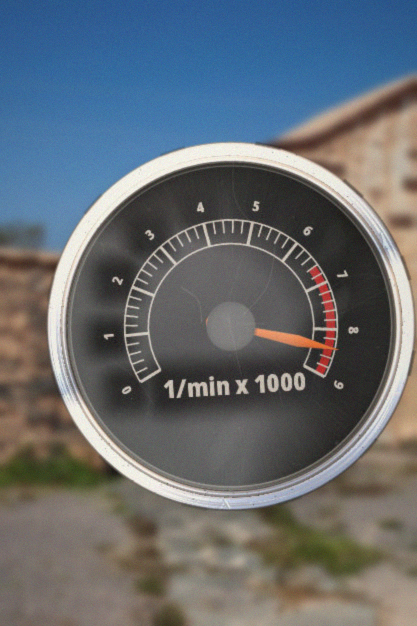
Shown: 8400 rpm
